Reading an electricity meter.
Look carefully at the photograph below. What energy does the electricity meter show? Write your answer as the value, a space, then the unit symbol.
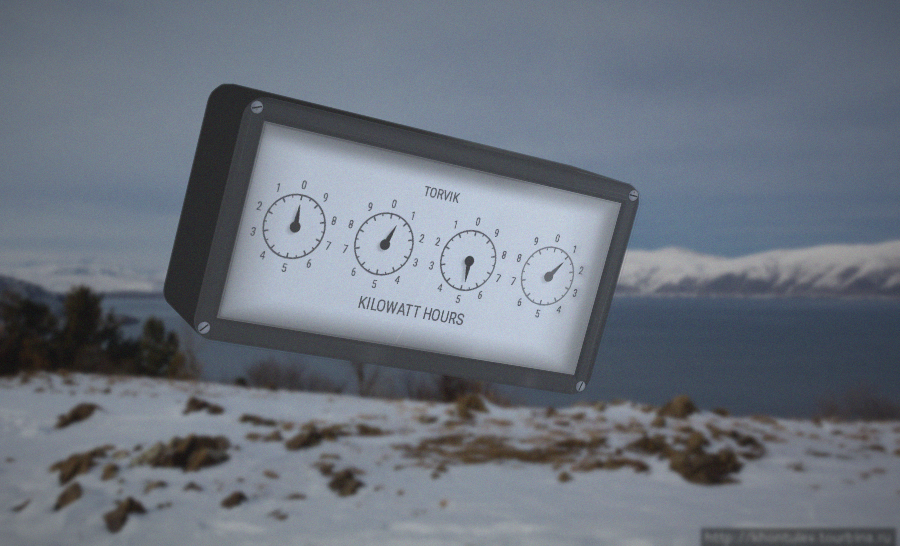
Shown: 51 kWh
